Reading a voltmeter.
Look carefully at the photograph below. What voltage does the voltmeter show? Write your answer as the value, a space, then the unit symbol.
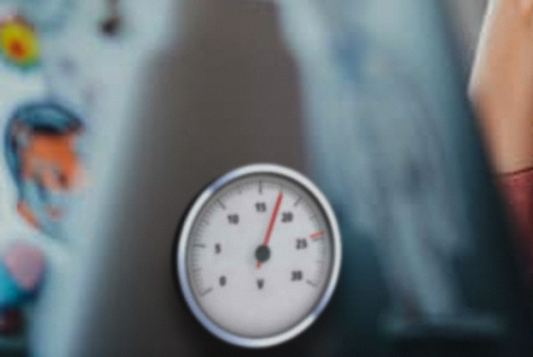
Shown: 17.5 V
